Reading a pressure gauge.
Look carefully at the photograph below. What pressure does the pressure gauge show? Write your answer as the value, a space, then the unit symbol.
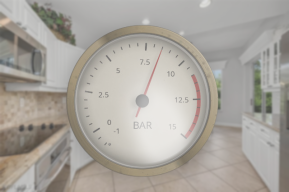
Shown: 8.5 bar
